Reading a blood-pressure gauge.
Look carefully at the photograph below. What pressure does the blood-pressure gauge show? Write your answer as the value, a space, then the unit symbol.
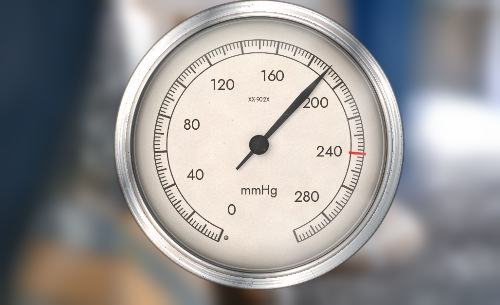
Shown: 190 mmHg
